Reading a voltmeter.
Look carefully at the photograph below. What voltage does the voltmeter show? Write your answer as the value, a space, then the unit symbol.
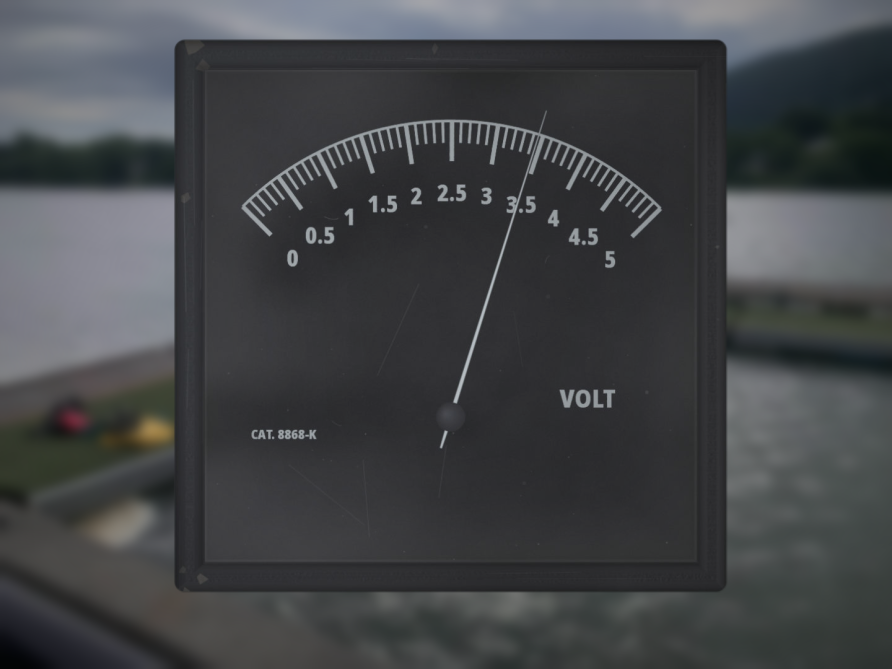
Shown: 3.45 V
